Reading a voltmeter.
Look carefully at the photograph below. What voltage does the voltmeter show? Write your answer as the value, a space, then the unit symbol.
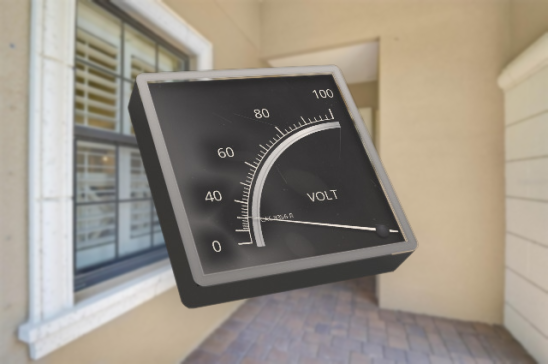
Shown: 30 V
